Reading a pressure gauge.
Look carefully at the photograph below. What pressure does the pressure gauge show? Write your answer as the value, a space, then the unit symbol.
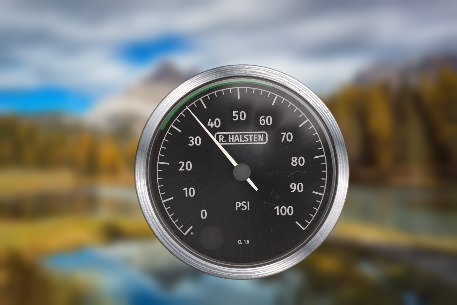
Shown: 36 psi
